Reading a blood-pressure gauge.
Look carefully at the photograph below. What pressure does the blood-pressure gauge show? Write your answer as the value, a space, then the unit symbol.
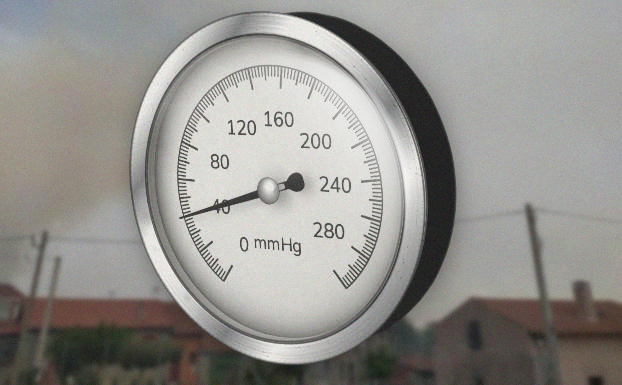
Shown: 40 mmHg
